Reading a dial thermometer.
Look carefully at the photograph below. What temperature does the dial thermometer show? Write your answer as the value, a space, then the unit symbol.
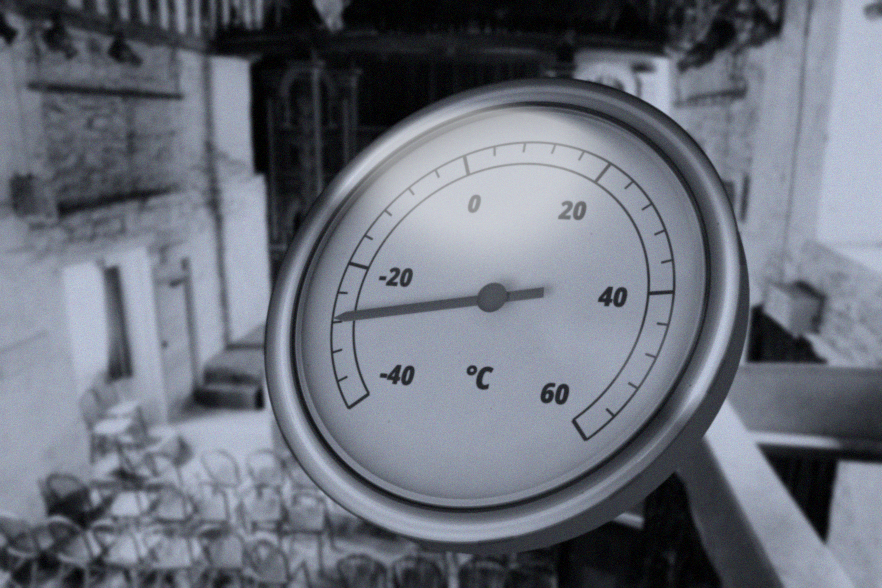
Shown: -28 °C
